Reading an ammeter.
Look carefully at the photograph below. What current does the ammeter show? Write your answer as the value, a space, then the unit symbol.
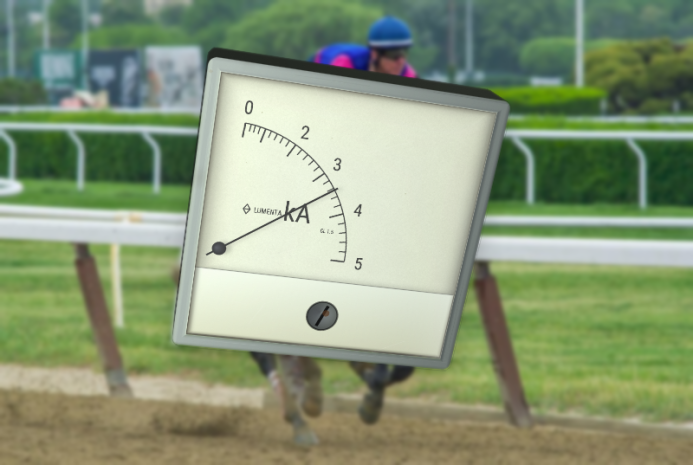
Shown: 3.4 kA
